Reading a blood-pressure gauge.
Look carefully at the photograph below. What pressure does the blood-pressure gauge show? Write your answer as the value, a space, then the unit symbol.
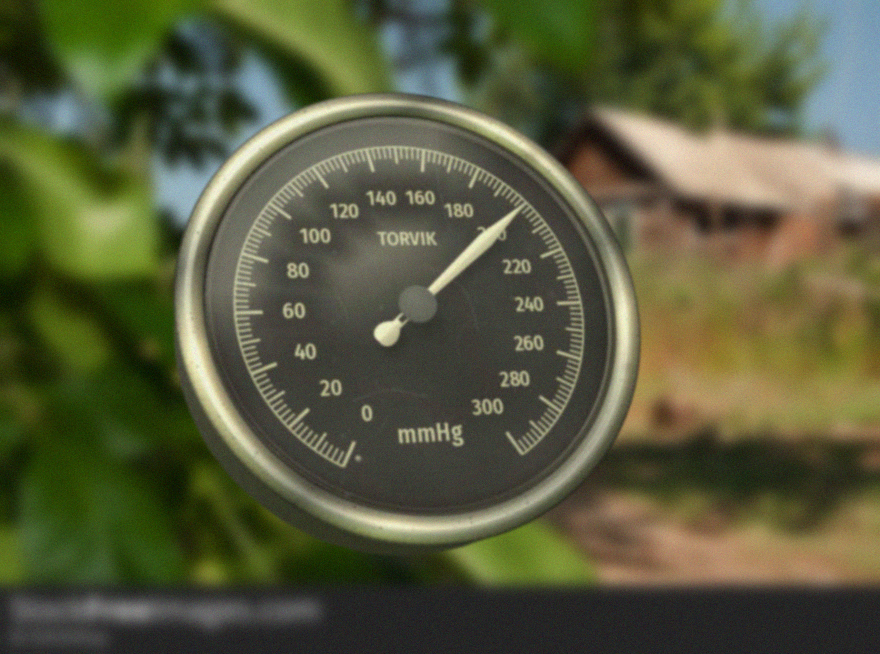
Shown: 200 mmHg
